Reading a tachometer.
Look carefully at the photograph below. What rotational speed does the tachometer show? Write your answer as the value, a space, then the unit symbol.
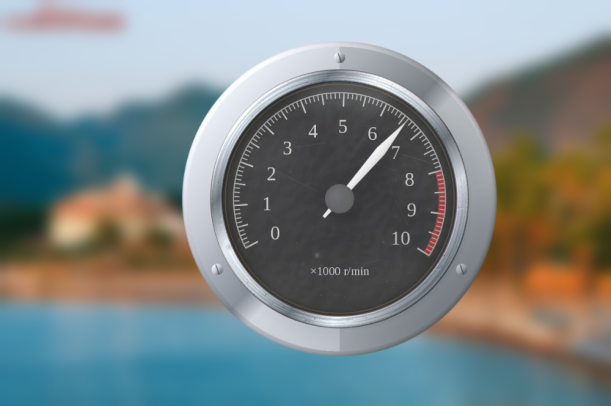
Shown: 6600 rpm
